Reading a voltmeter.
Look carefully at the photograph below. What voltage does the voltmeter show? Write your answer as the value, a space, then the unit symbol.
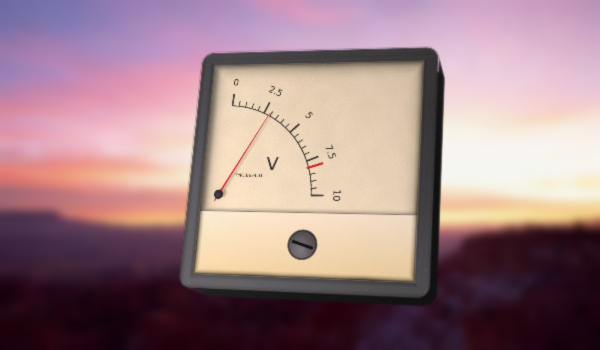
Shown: 3 V
